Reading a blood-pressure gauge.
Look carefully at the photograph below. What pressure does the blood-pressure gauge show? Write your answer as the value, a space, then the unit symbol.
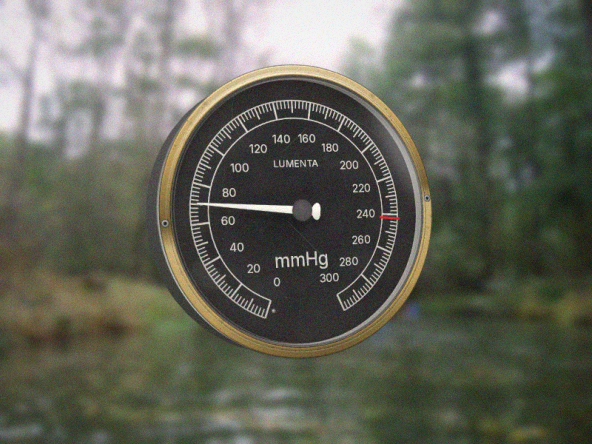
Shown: 70 mmHg
